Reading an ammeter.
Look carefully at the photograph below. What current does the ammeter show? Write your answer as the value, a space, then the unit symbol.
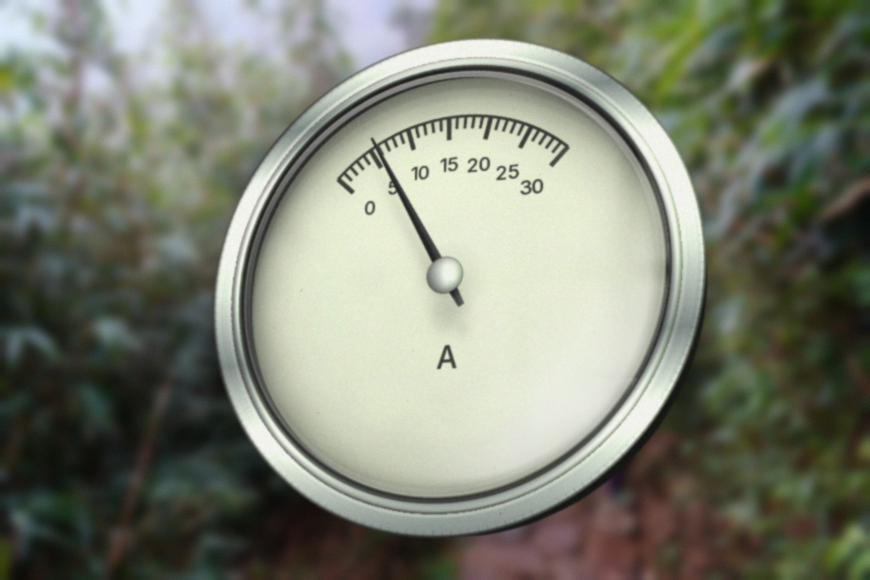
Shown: 6 A
